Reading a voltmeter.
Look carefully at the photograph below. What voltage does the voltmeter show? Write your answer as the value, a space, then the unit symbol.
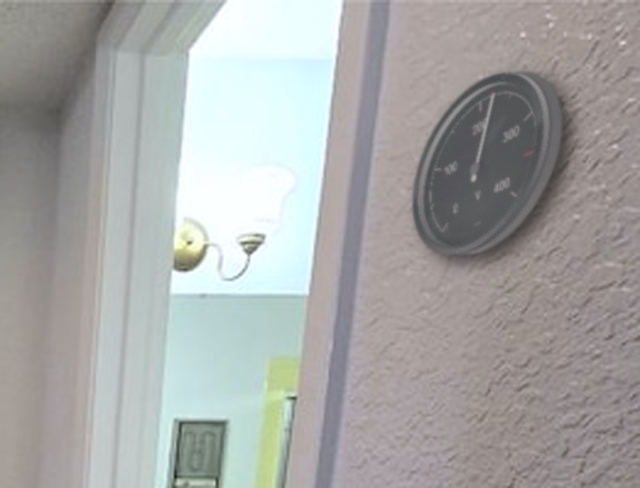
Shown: 225 V
